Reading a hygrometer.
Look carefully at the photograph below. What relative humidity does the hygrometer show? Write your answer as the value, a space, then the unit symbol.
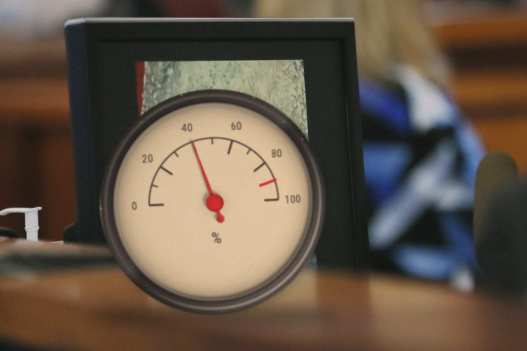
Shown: 40 %
